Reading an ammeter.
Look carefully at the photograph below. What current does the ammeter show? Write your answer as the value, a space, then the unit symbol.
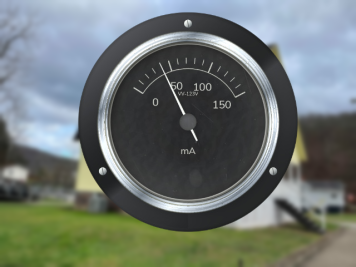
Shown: 40 mA
